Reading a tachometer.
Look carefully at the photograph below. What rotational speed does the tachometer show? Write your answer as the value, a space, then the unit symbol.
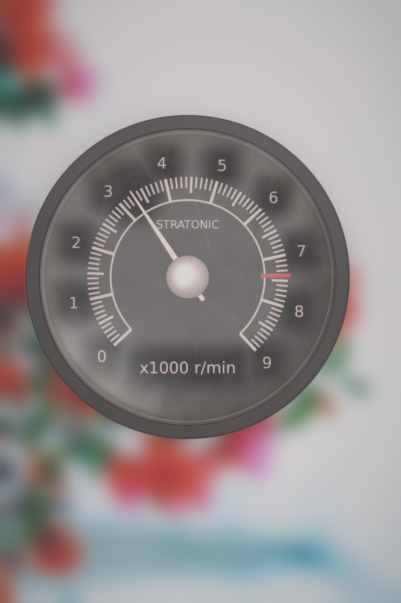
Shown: 3300 rpm
